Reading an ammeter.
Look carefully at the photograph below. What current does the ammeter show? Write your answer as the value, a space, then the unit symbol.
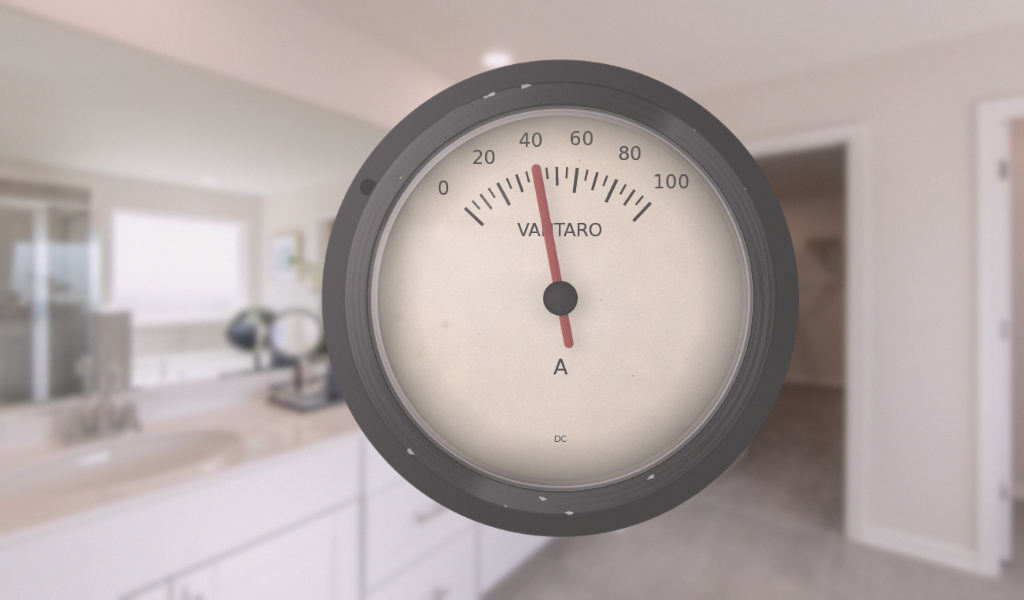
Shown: 40 A
